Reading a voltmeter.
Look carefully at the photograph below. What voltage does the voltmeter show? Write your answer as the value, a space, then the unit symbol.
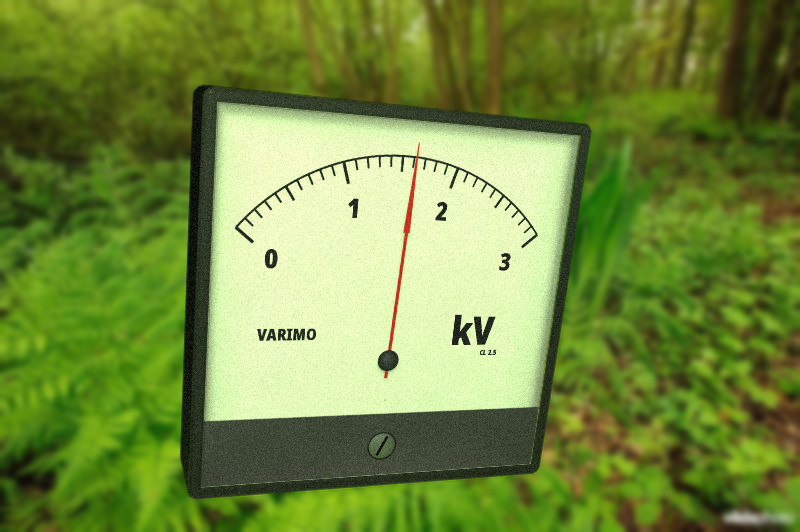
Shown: 1.6 kV
